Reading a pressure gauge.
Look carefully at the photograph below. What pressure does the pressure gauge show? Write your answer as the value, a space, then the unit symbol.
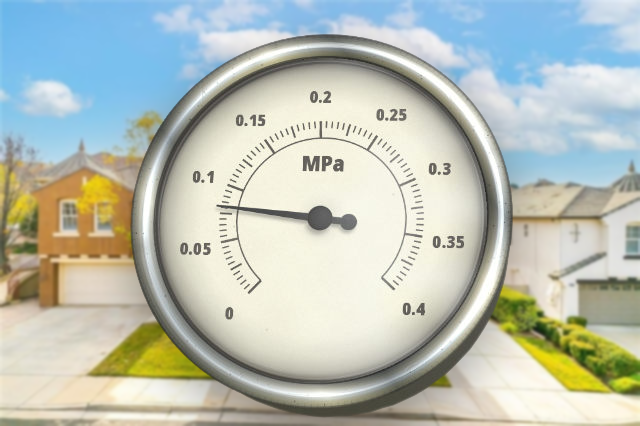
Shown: 0.08 MPa
